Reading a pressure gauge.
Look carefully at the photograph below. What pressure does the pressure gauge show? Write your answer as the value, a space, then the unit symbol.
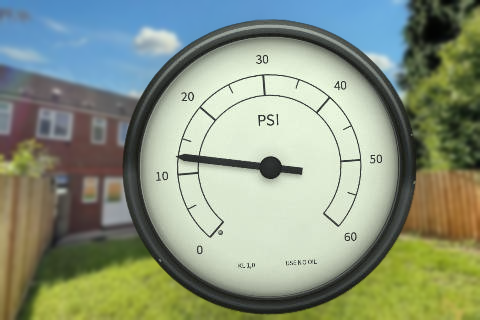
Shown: 12.5 psi
